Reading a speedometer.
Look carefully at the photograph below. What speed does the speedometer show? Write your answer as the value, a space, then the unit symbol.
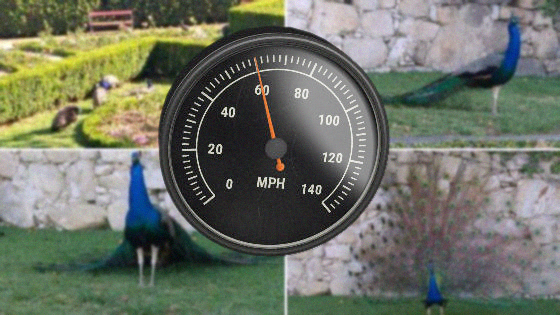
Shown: 60 mph
